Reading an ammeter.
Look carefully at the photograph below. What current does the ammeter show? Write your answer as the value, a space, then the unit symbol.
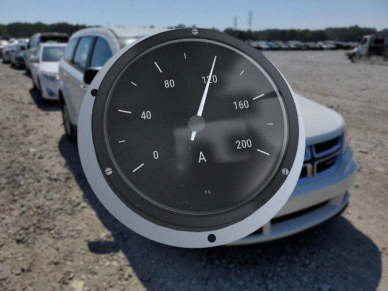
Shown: 120 A
